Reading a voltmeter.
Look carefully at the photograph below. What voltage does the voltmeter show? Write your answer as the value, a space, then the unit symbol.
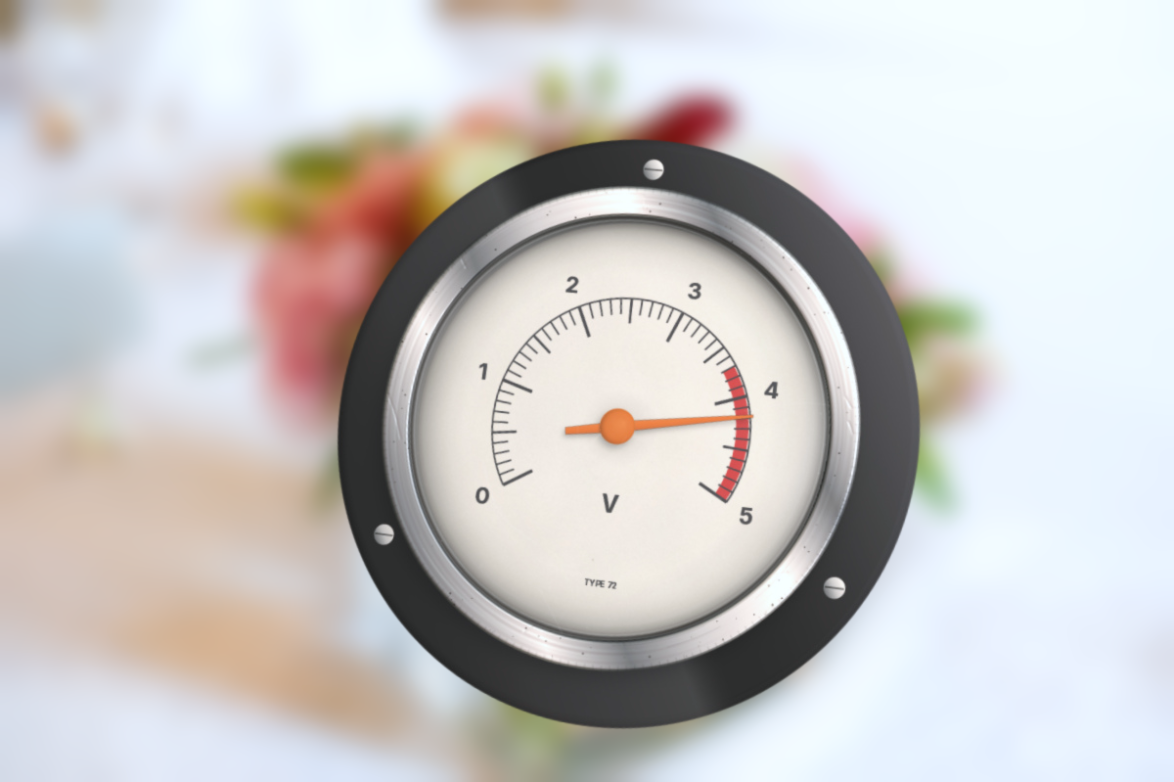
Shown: 4.2 V
